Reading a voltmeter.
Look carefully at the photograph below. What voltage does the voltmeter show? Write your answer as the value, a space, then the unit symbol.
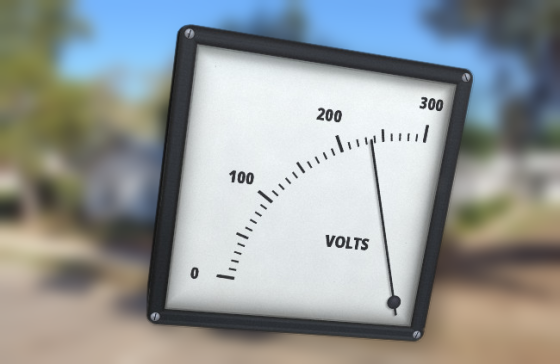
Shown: 235 V
